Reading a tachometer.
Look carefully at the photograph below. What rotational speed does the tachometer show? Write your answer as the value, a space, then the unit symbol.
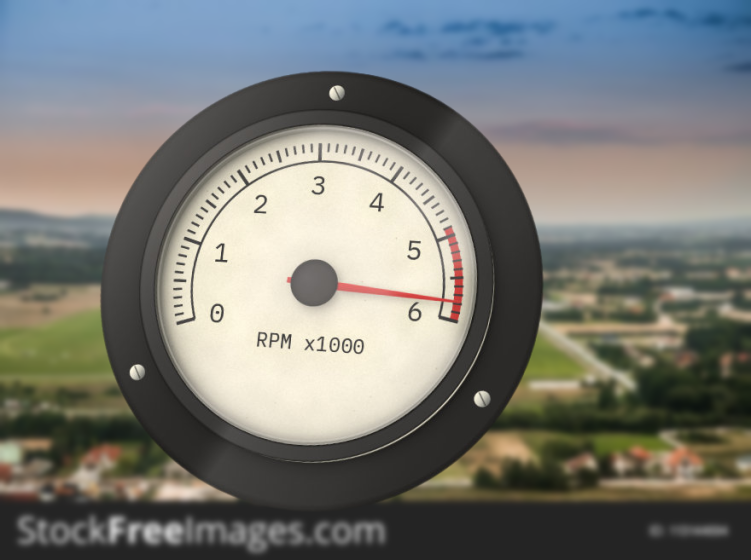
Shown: 5800 rpm
